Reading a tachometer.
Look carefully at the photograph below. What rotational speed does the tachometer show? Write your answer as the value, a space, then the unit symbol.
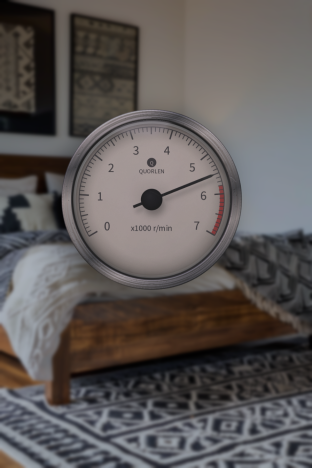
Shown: 5500 rpm
